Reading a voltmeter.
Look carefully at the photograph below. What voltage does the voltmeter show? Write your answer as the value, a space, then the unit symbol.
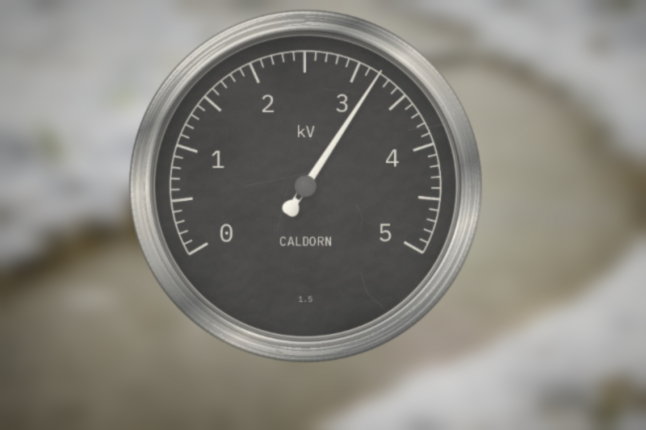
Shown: 3.2 kV
